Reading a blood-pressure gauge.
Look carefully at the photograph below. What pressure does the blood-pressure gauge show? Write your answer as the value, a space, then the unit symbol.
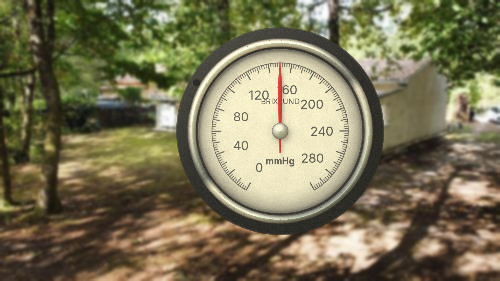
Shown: 150 mmHg
